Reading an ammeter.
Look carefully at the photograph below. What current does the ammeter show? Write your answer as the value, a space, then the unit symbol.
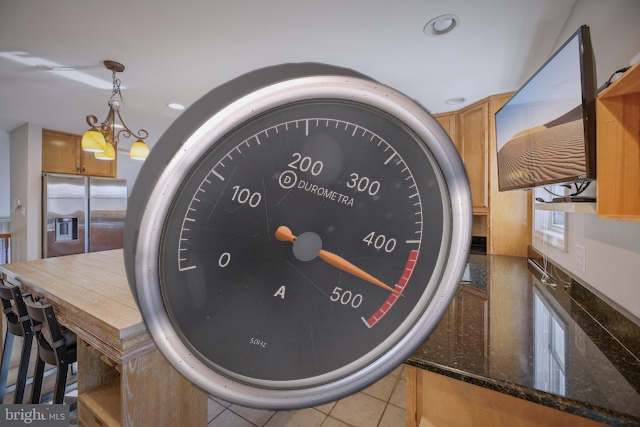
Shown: 455 A
